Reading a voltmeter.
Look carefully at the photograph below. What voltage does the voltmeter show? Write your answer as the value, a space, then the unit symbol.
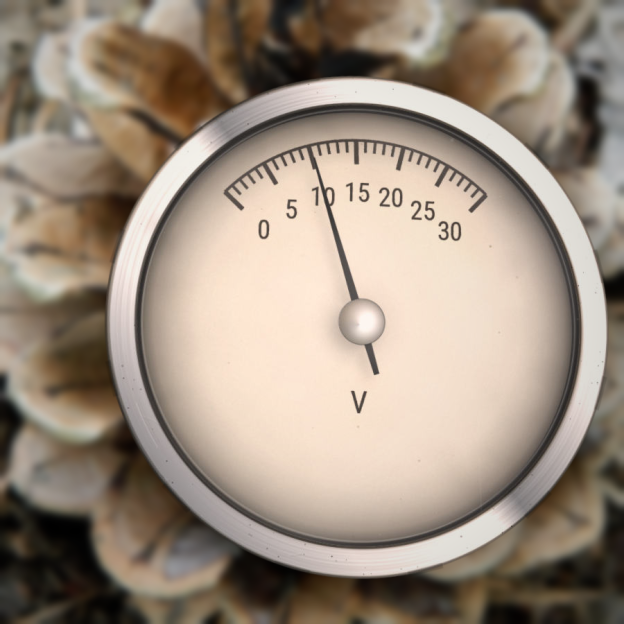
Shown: 10 V
